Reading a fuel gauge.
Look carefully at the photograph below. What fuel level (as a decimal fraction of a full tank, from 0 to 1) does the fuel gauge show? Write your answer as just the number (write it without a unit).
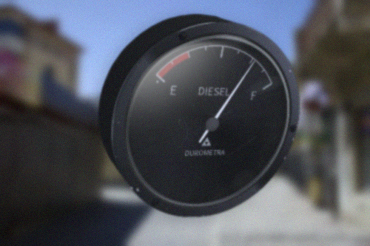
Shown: 0.75
